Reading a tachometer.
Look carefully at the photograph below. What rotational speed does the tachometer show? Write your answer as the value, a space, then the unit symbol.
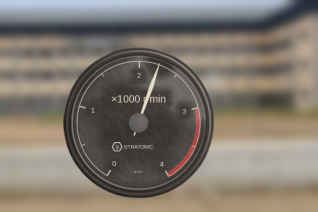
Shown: 2250 rpm
